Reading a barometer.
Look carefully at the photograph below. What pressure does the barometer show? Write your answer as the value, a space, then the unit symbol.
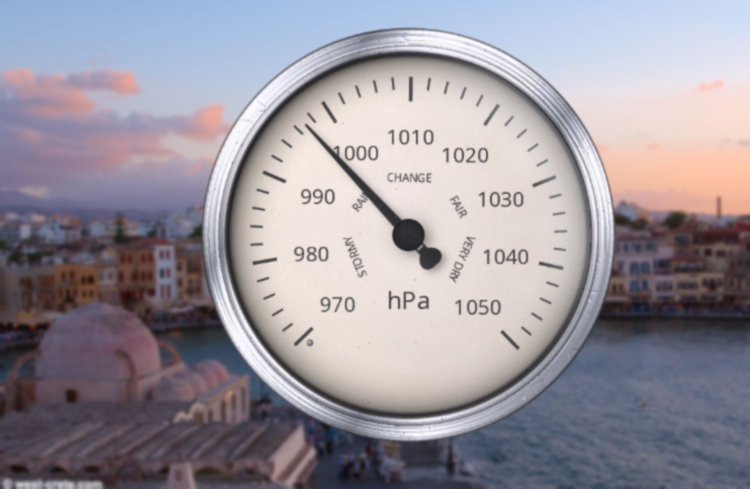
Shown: 997 hPa
